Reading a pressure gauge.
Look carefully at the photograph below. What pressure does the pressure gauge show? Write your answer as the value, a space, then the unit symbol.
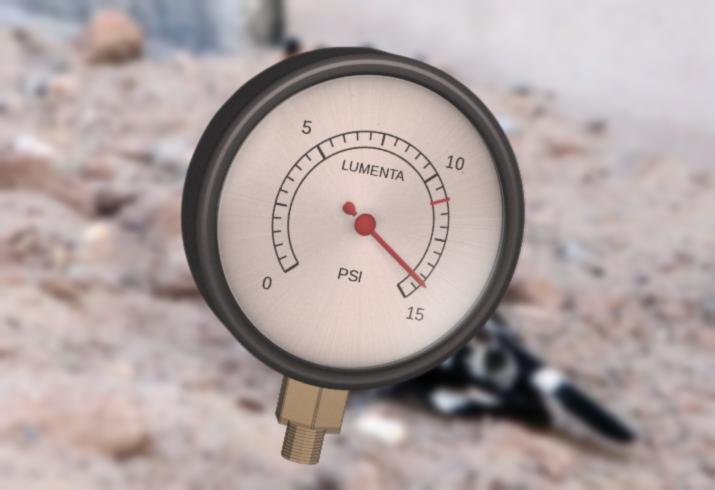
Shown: 14.25 psi
